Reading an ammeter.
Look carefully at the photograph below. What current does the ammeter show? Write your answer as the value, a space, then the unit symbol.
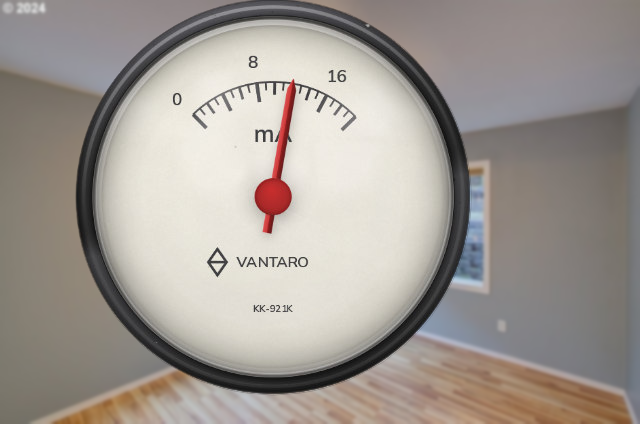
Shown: 12 mA
